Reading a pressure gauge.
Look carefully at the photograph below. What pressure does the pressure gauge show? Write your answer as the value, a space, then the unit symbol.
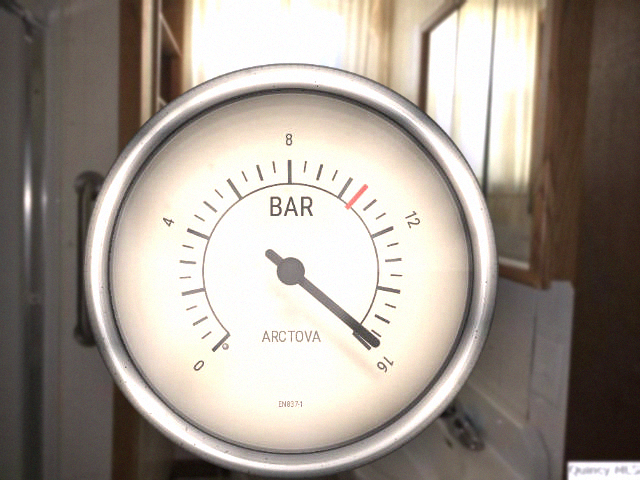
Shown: 15.75 bar
